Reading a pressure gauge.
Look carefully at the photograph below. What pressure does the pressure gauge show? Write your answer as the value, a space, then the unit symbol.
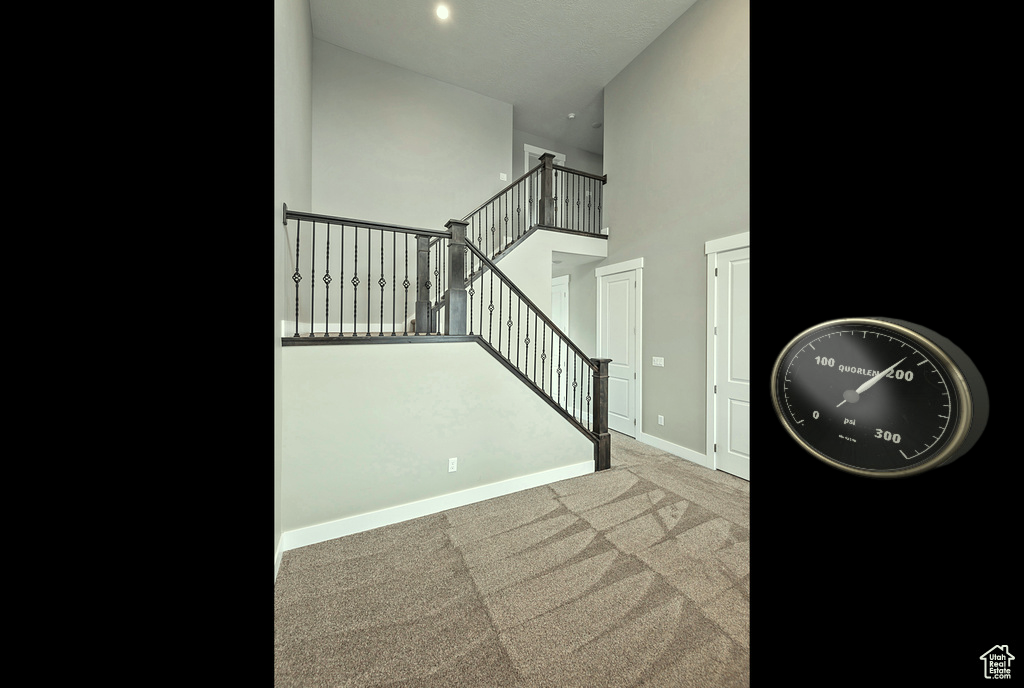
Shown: 190 psi
